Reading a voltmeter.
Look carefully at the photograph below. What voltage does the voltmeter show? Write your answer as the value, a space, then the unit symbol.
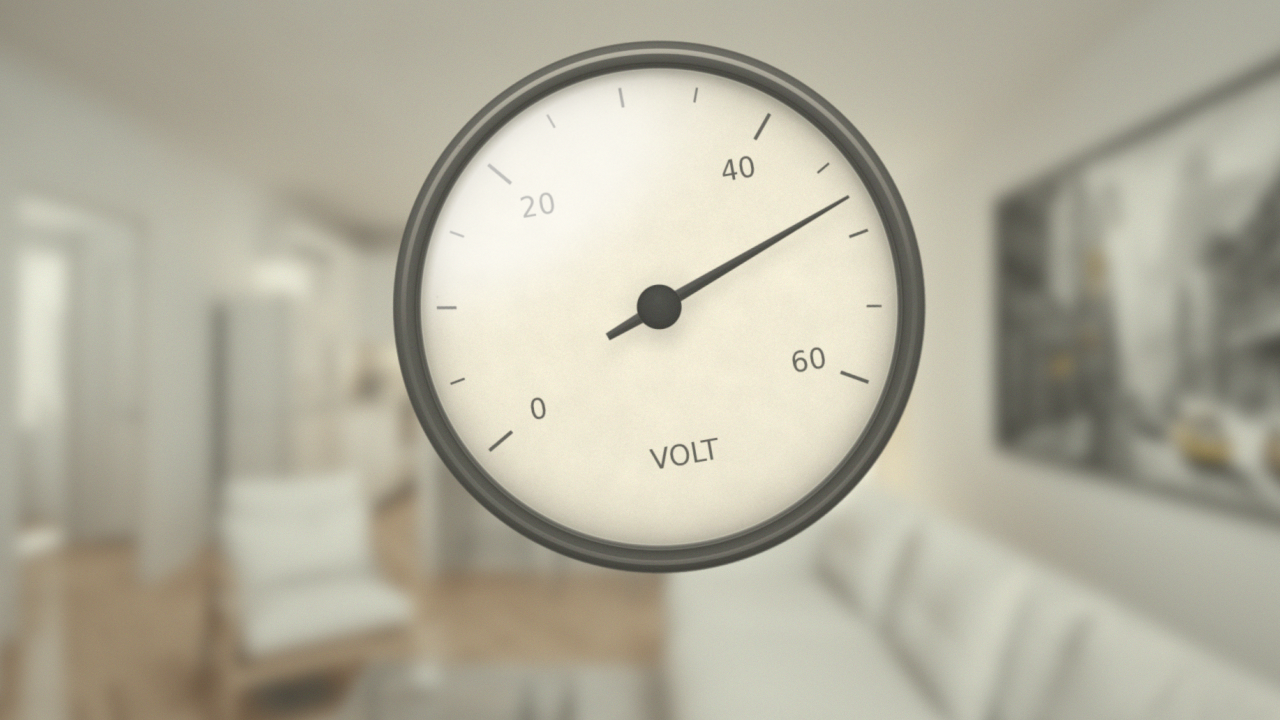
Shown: 47.5 V
